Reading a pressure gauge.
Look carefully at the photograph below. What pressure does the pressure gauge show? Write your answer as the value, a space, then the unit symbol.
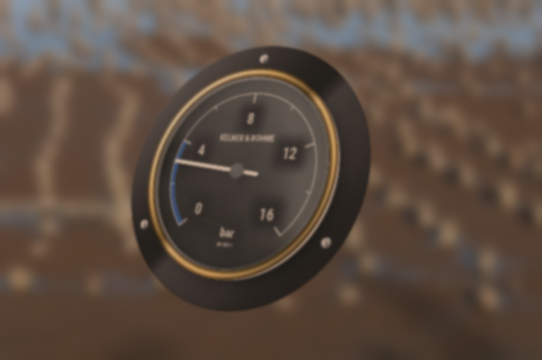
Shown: 3 bar
